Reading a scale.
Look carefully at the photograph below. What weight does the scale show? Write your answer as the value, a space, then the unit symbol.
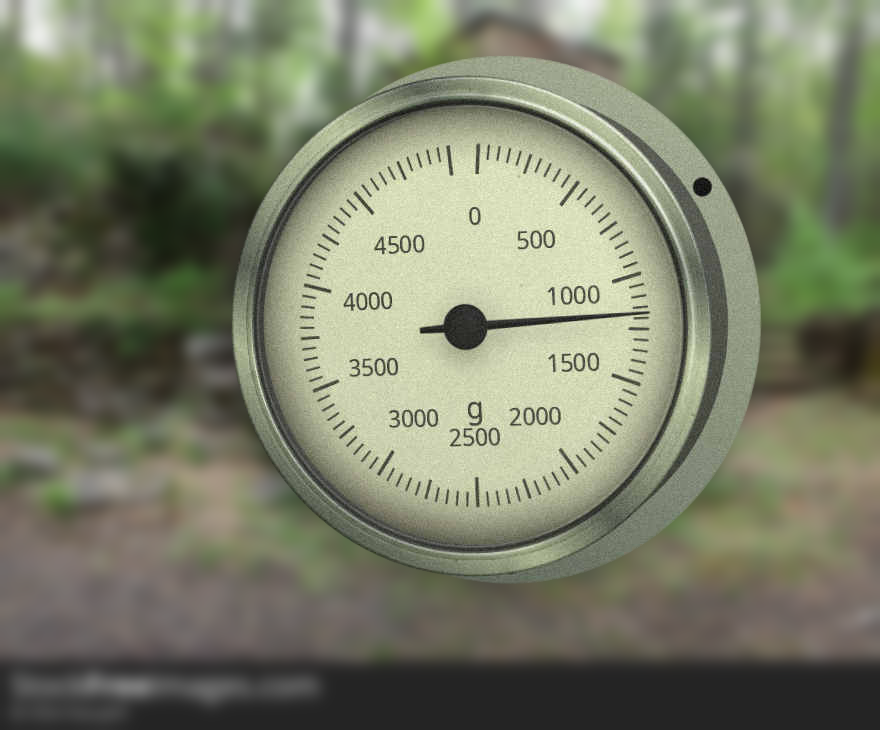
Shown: 1175 g
